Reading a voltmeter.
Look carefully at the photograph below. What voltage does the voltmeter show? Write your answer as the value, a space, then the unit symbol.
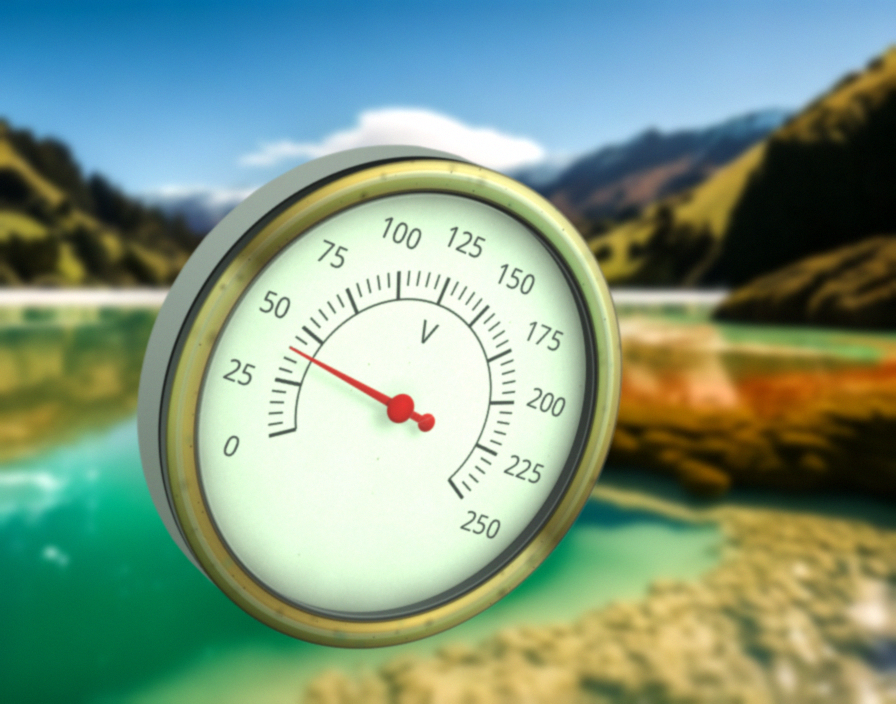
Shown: 40 V
